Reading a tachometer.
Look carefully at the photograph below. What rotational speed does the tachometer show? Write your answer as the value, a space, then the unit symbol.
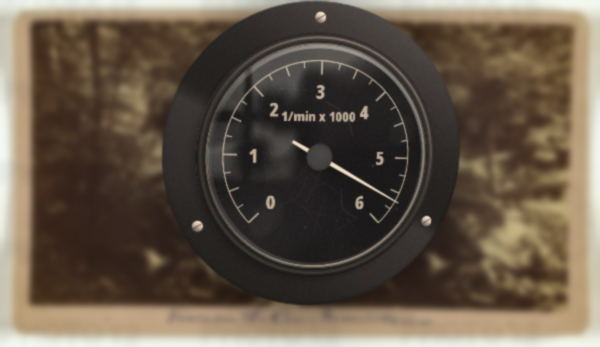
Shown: 5625 rpm
